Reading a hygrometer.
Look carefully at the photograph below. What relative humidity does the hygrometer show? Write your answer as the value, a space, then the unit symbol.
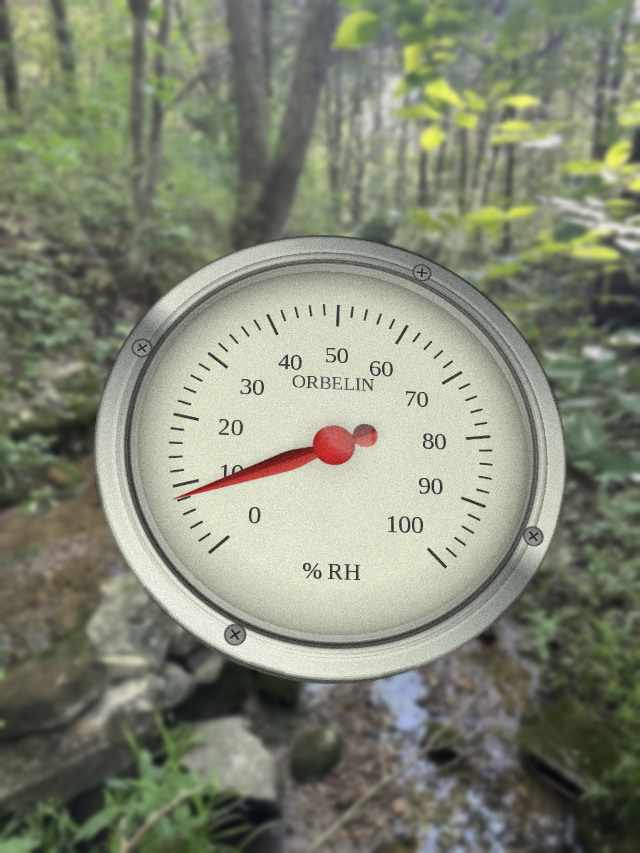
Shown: 8 %
